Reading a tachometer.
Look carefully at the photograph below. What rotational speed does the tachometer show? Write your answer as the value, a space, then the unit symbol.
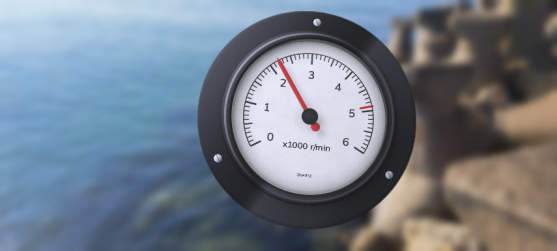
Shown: 2200 rpm
